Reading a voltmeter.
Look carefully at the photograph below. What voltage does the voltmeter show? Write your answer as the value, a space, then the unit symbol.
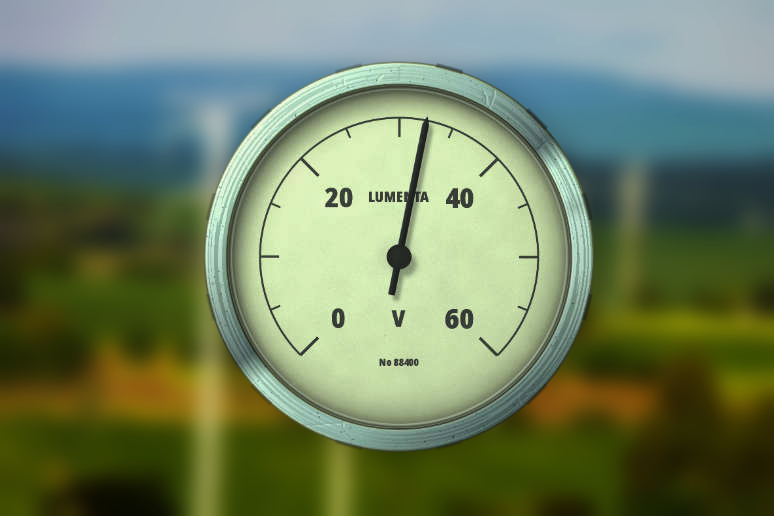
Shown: 32.5 V
